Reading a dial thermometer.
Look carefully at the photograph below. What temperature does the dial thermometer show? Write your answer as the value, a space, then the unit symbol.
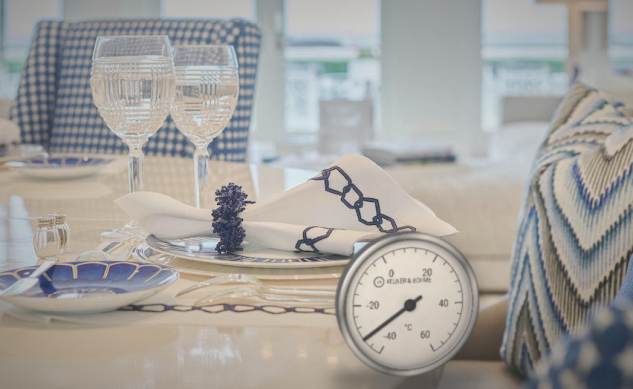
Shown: -32 °C
